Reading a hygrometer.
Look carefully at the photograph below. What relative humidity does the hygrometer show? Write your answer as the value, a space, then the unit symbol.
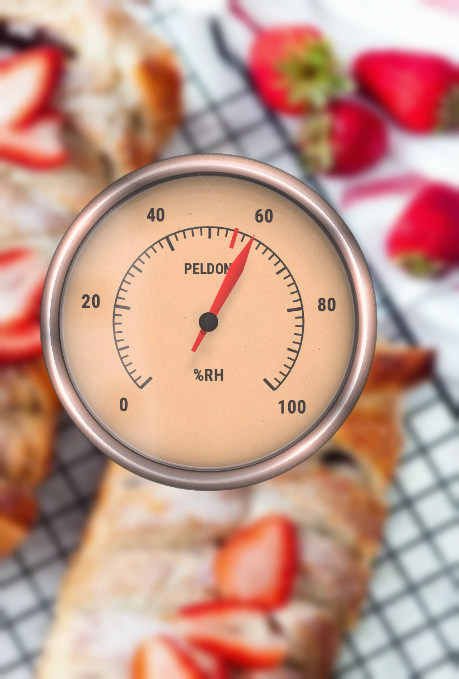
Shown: 60 %
